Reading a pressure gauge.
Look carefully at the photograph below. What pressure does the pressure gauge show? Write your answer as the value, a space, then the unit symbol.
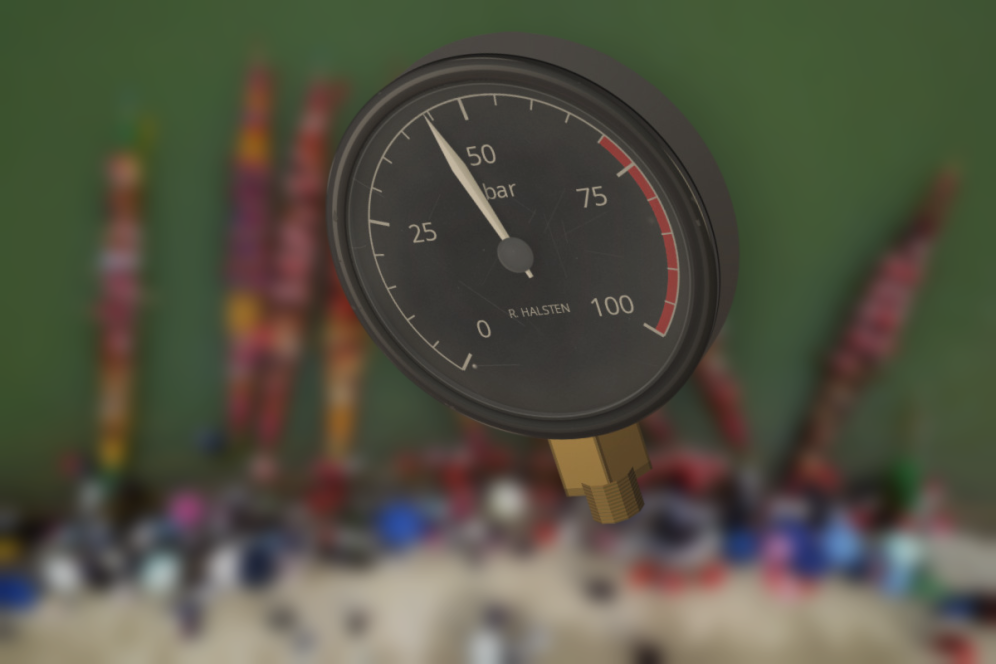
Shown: 45 bar
